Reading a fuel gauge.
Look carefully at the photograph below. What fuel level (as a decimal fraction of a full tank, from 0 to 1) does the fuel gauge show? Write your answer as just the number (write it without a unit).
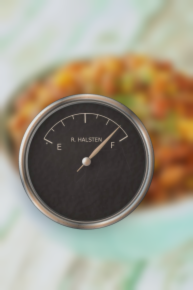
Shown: 0.875
